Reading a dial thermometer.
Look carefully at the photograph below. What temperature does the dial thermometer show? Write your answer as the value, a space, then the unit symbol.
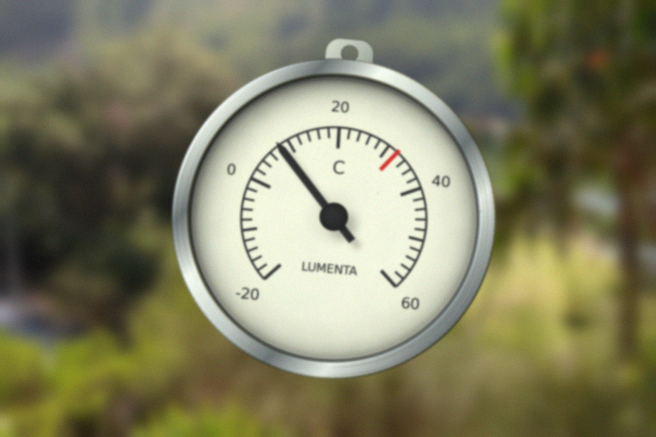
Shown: 8 °C
